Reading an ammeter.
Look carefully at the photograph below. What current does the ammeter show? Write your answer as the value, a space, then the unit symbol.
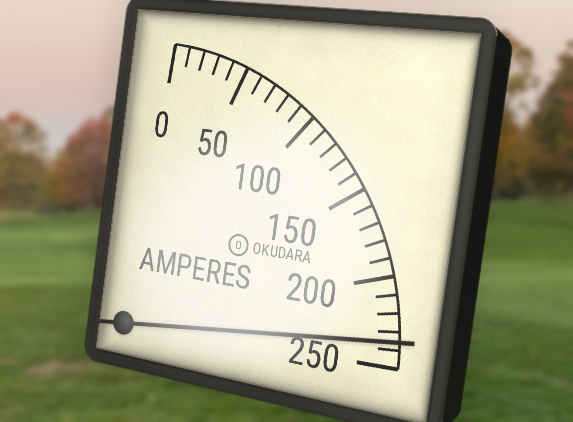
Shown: 235 A
